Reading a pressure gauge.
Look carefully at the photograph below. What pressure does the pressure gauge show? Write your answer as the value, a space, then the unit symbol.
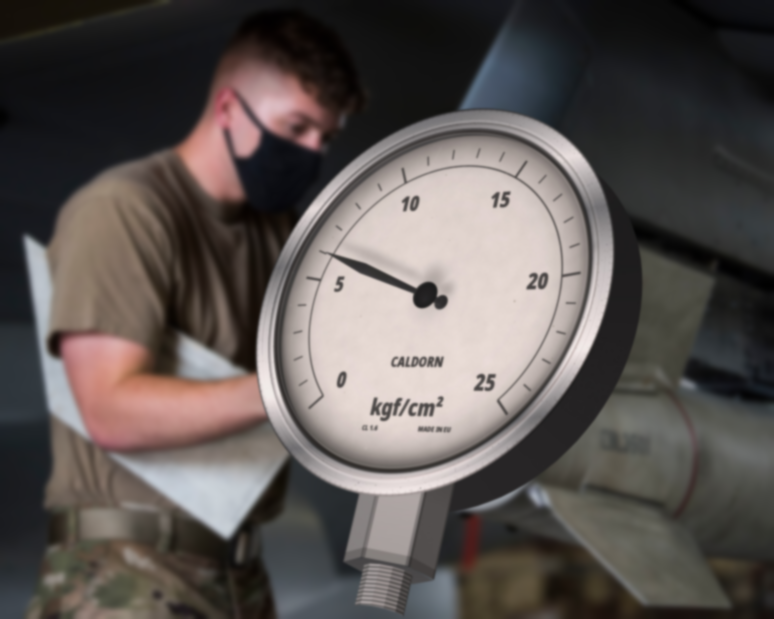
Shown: 6 kg/cm²
